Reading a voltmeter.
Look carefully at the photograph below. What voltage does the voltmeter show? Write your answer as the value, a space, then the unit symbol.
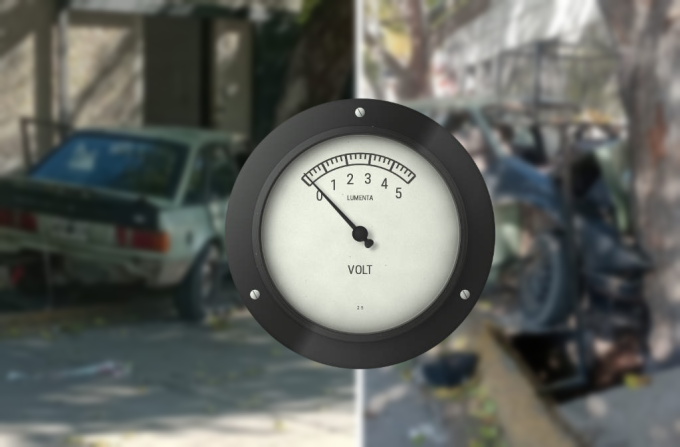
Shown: 0.2 V
